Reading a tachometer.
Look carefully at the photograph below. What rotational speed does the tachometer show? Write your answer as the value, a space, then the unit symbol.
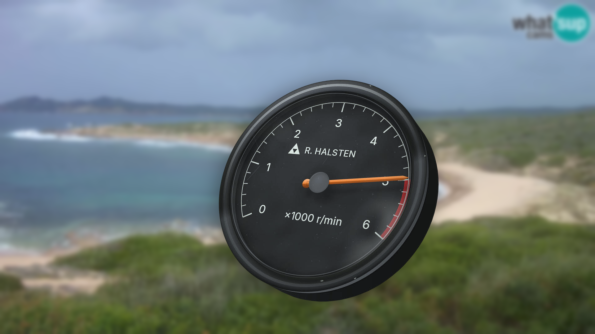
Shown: 5000 rpm
